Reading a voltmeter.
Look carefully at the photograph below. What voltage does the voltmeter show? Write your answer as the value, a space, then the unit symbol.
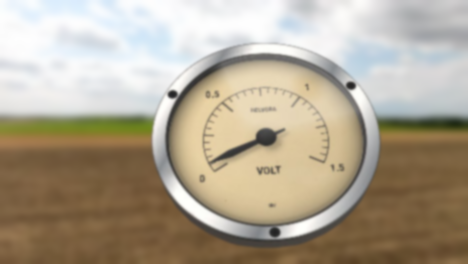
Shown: 0.05 V
